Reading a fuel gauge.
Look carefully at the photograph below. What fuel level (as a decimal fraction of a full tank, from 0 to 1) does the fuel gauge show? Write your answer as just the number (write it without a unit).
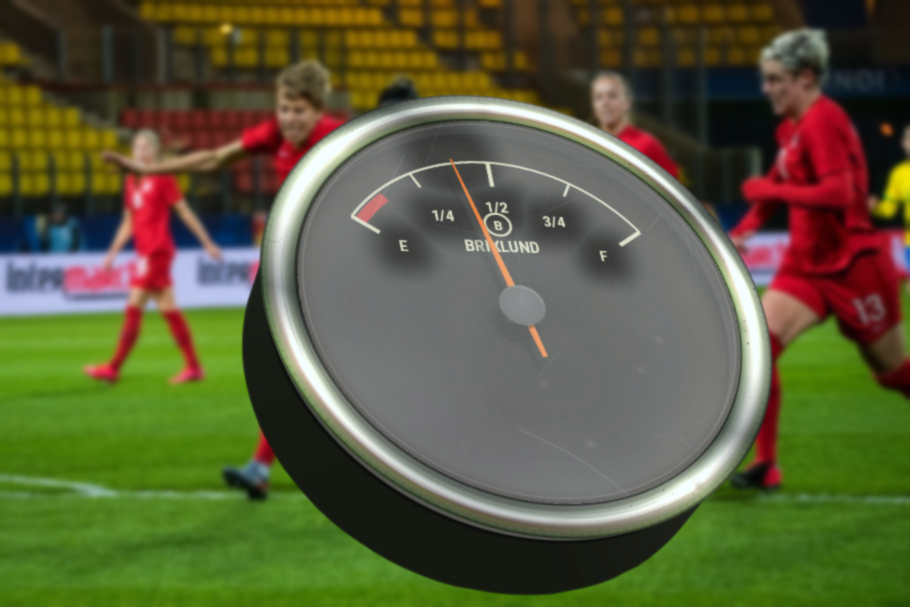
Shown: 0.375
